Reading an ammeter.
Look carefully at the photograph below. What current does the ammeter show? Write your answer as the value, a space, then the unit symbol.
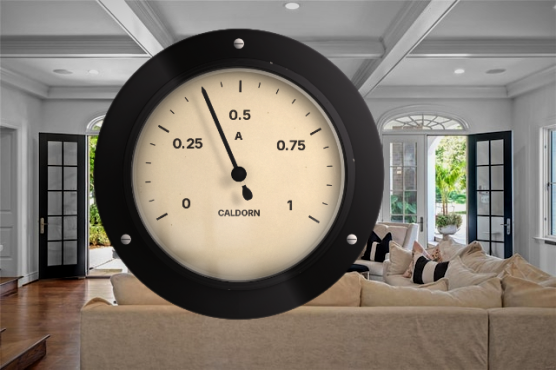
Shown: 0.4 A
